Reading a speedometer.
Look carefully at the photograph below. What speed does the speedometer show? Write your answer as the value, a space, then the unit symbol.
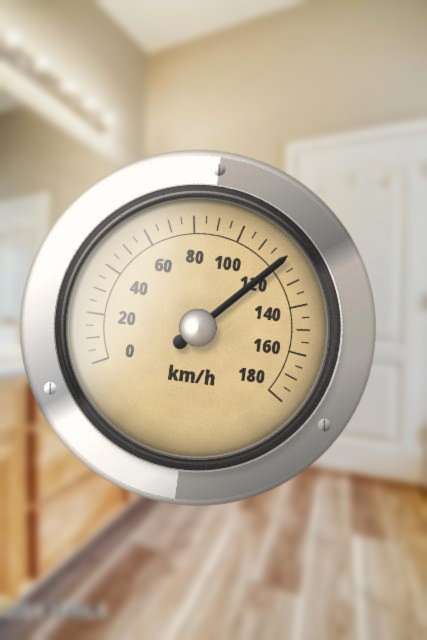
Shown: 120 km/h
